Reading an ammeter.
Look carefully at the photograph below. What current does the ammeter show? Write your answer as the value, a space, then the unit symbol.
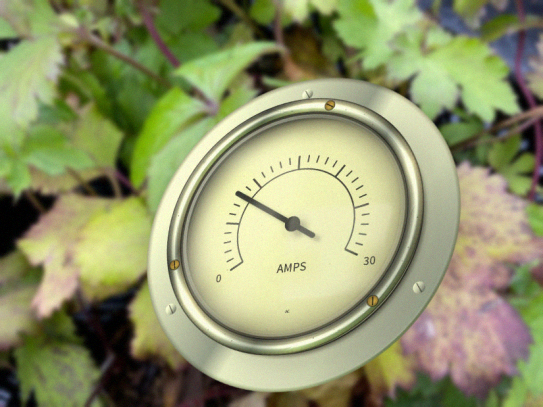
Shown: 8 A
